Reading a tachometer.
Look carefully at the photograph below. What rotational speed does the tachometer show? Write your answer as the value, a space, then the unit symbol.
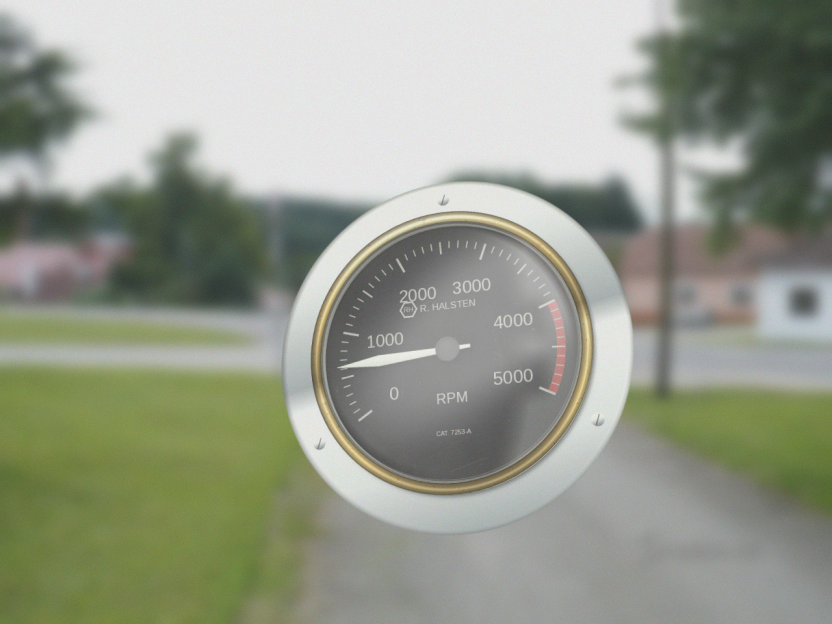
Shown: 600 rpm
